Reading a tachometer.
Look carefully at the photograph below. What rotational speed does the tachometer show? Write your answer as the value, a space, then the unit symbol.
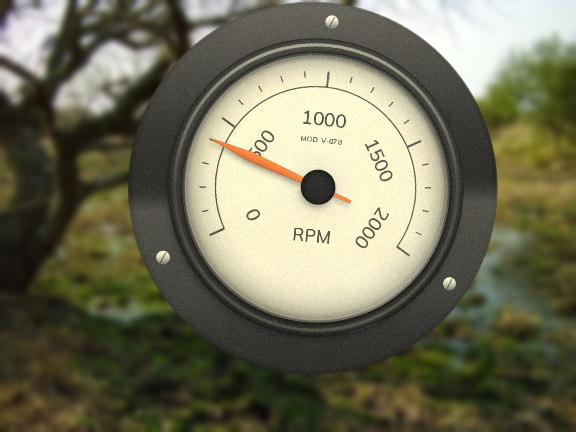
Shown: 400 rpm
